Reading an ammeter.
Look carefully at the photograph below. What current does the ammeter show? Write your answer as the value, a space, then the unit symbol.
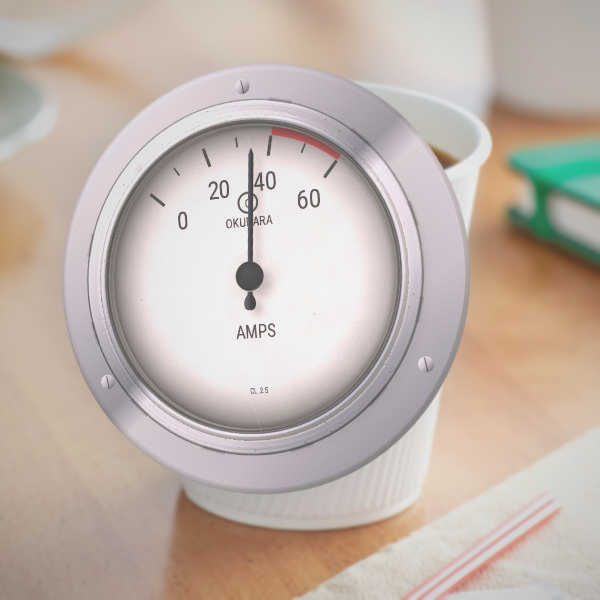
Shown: 35 A
